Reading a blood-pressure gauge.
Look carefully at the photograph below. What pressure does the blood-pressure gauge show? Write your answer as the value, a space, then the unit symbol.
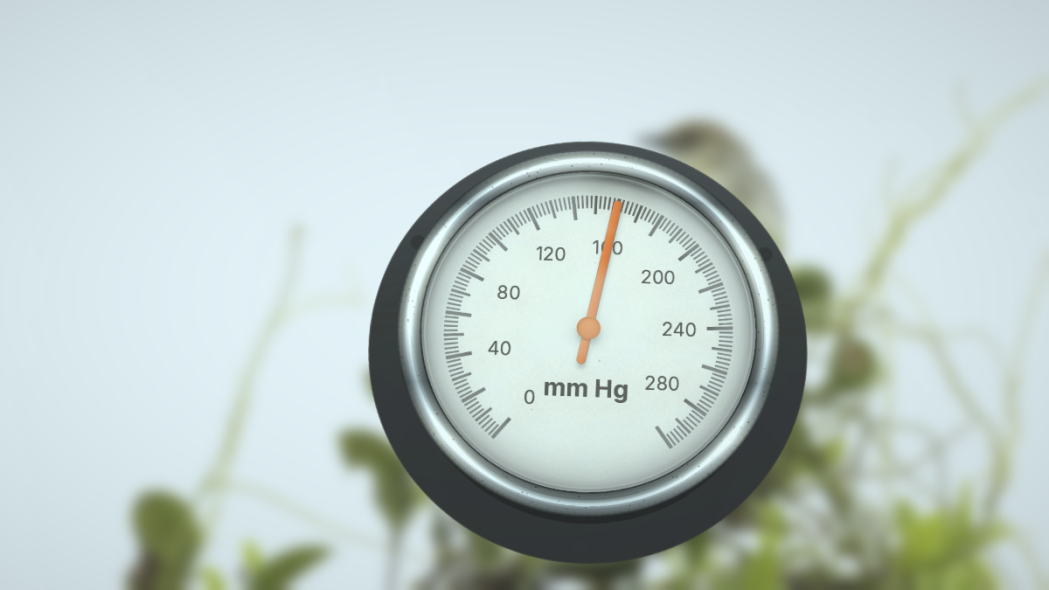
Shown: 160 mmHg
